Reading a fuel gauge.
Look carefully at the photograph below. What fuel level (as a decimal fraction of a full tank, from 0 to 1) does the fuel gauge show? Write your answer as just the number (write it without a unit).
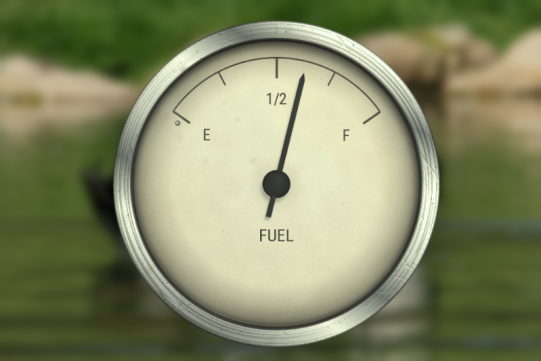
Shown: 0.625
